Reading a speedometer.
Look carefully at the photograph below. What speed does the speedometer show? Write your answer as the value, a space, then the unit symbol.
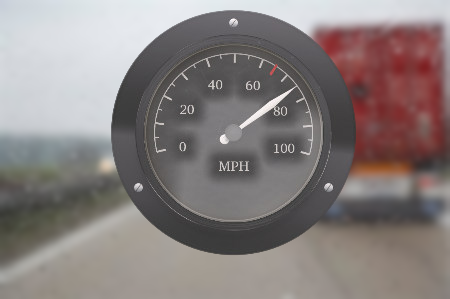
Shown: 75 mph
